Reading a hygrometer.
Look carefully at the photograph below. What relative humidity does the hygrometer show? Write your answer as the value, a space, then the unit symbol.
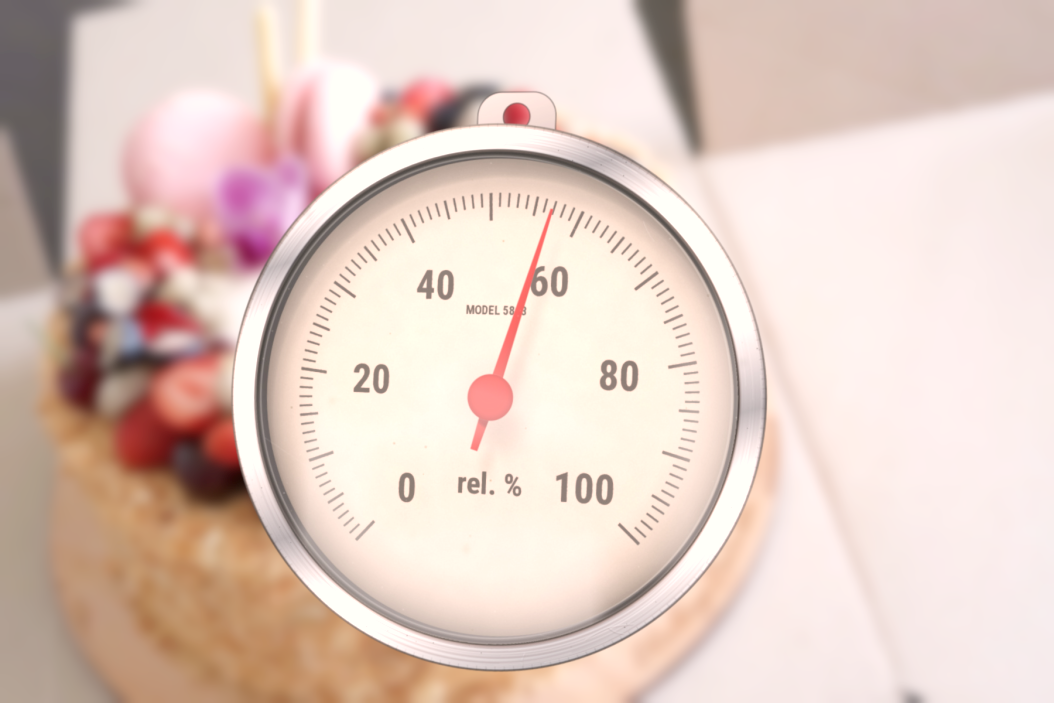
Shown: 57 %
